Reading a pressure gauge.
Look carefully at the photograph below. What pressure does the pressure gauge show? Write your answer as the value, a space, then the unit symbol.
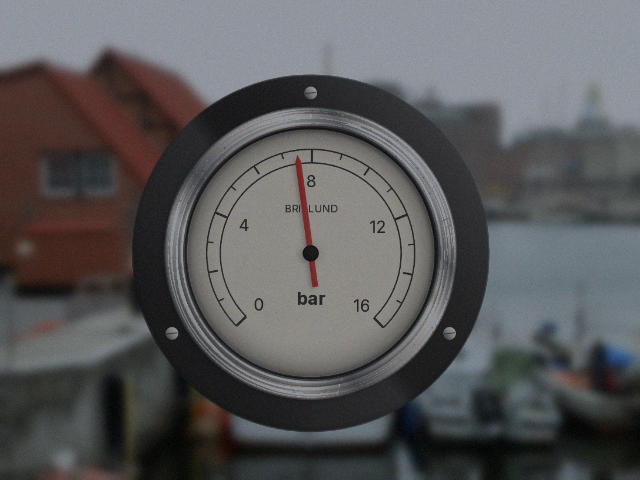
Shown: 7.5 bar
